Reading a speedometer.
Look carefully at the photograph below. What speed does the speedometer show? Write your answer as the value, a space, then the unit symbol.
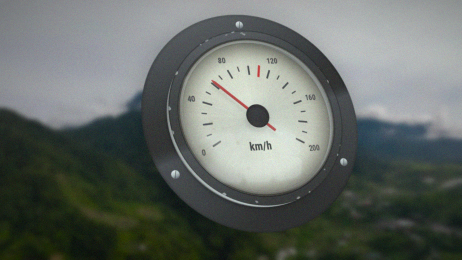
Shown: 60 km/h
